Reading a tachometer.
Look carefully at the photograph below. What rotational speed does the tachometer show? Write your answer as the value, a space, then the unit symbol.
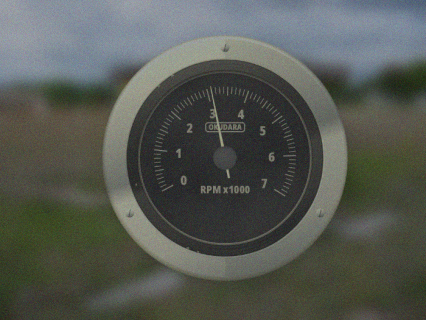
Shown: 3100 rpm
